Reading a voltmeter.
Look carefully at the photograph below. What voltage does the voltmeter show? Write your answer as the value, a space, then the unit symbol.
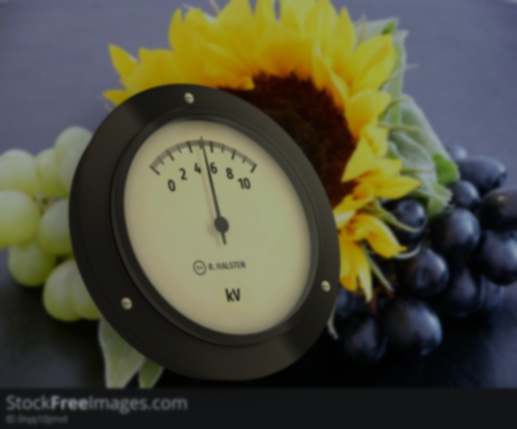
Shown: 5 kV
